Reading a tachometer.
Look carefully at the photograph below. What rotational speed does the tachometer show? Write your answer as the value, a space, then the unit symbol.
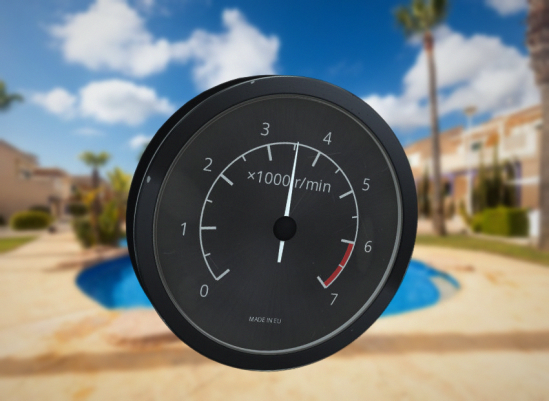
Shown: 3500 rpm
